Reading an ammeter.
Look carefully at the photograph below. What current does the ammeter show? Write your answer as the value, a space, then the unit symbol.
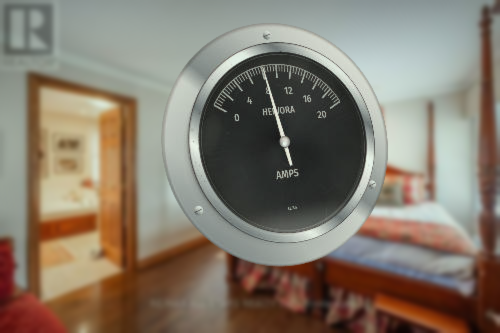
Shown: 8 A
